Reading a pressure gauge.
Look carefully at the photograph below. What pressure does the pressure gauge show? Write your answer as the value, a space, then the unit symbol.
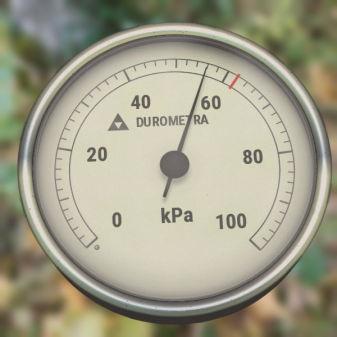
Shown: 56 kPa
